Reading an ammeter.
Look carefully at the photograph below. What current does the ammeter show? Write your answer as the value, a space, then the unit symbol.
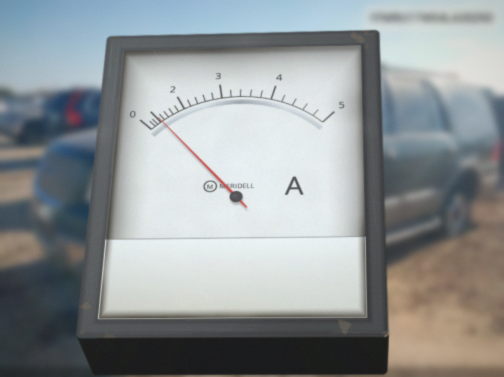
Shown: 1 A
